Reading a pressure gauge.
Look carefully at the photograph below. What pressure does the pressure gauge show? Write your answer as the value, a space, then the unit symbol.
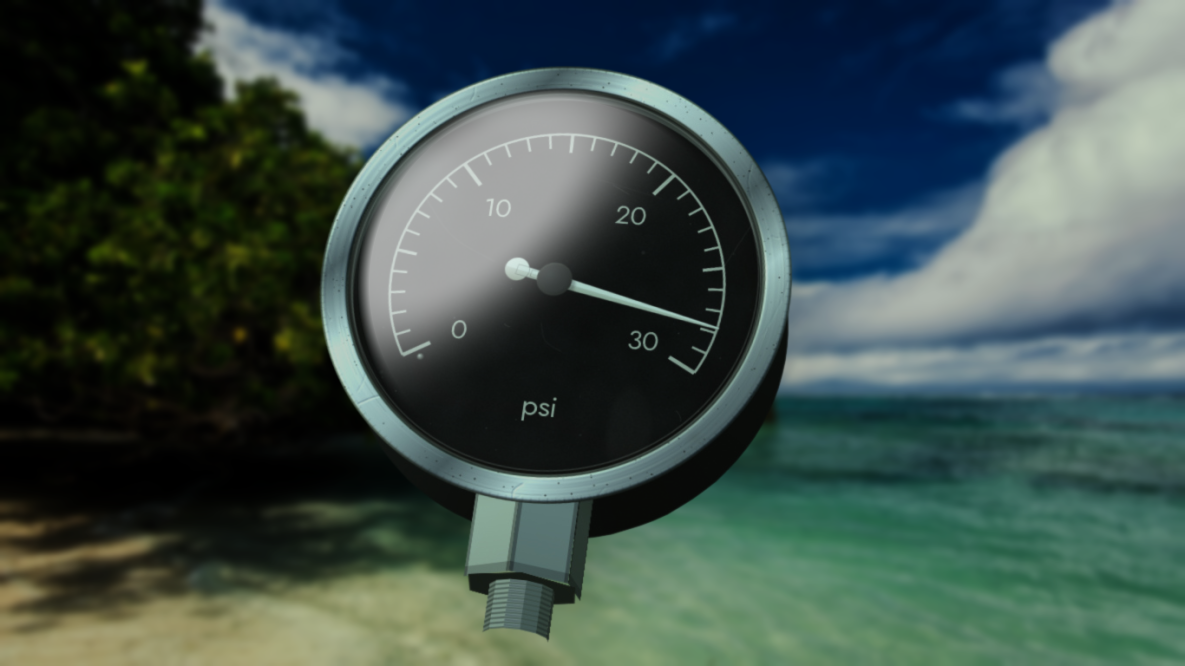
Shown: 28 psi
